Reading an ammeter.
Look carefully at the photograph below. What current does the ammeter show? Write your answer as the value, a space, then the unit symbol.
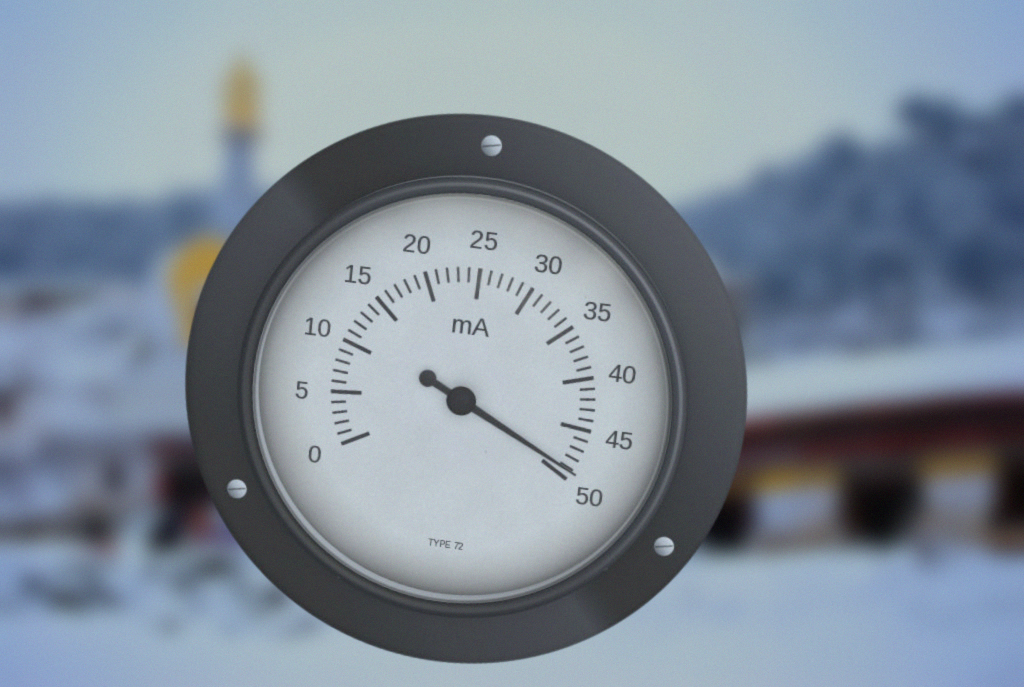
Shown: 49 mA
